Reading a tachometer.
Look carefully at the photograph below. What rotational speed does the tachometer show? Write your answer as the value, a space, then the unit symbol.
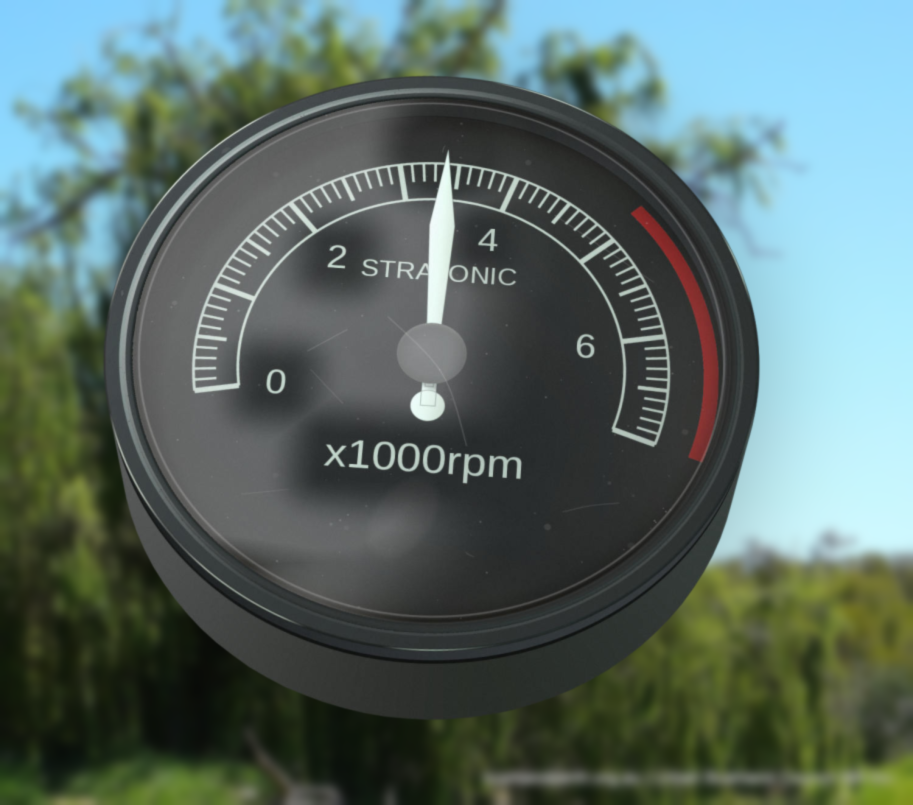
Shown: 3400 rpm
